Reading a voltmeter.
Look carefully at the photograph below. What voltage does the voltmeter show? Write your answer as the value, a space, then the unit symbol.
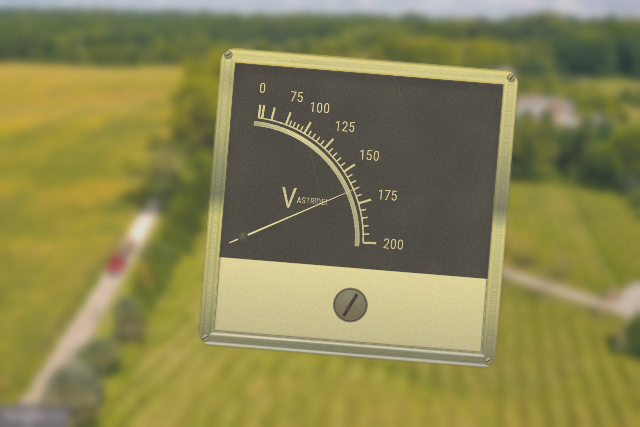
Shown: 165 V
